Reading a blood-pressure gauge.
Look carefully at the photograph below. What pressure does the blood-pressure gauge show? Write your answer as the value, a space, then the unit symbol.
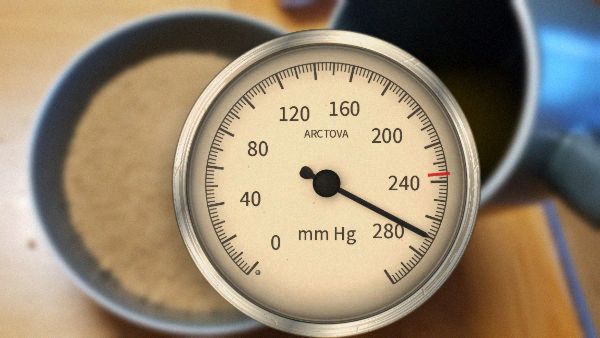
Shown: 270 mmHg
